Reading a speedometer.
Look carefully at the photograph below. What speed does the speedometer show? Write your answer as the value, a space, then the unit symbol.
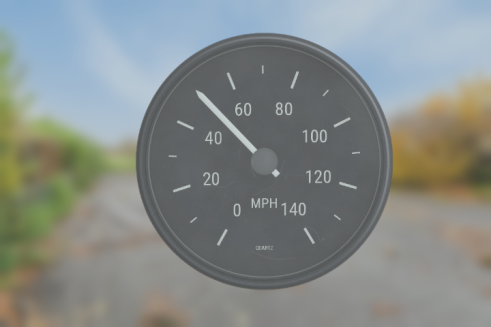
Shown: 50 mph
